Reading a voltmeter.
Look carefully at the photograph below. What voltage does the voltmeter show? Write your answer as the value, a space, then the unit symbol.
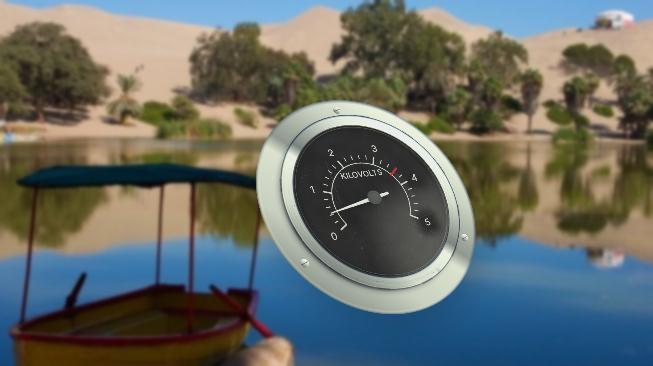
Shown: 0.4 kV
